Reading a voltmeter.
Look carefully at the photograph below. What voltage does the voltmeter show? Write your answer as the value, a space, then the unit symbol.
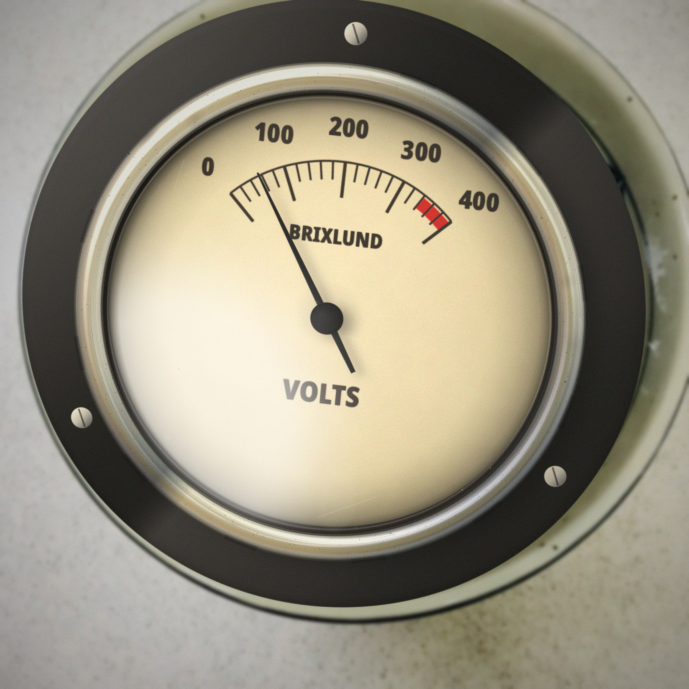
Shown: 60 V
